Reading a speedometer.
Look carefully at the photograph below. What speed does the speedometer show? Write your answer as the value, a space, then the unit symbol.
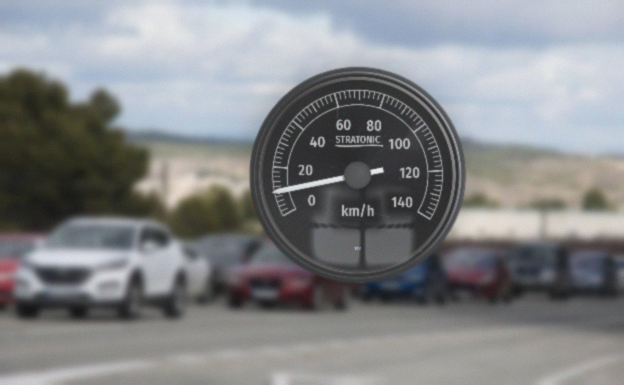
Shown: 10 km/h
